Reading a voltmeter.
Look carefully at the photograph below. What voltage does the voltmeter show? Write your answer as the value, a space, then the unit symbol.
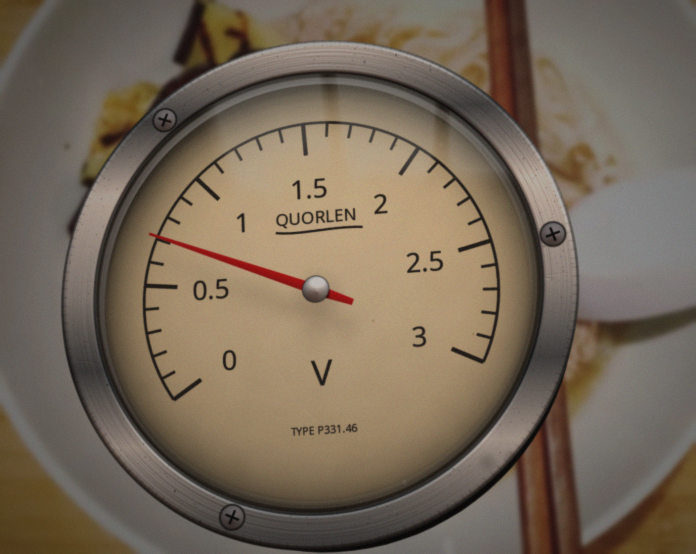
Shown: 0.7 V
